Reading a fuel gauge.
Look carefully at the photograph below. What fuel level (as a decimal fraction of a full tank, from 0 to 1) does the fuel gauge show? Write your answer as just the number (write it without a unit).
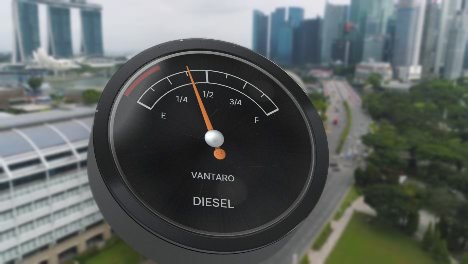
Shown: 0.375
